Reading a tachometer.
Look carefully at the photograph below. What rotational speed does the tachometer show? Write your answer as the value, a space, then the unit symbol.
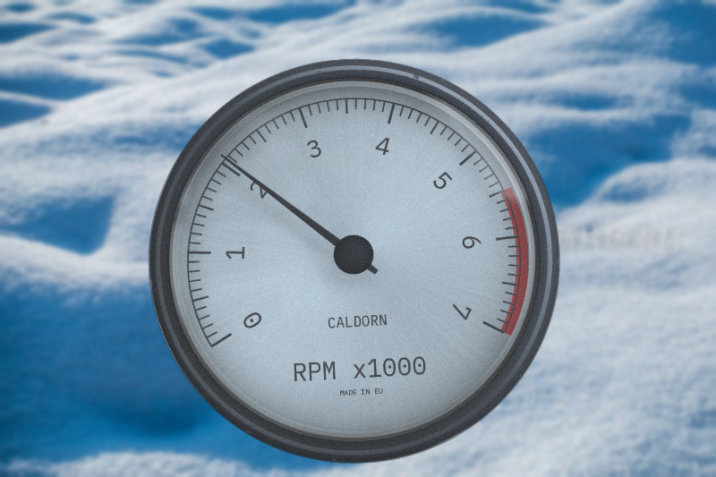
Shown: 2050 rpm
